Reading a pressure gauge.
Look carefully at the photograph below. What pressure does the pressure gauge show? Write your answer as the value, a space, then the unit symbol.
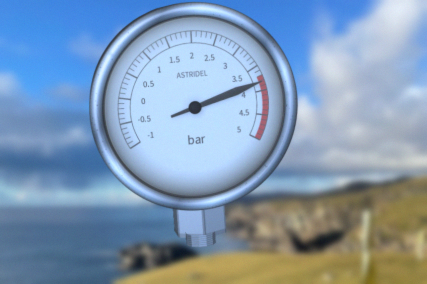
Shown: 3.8 bar
